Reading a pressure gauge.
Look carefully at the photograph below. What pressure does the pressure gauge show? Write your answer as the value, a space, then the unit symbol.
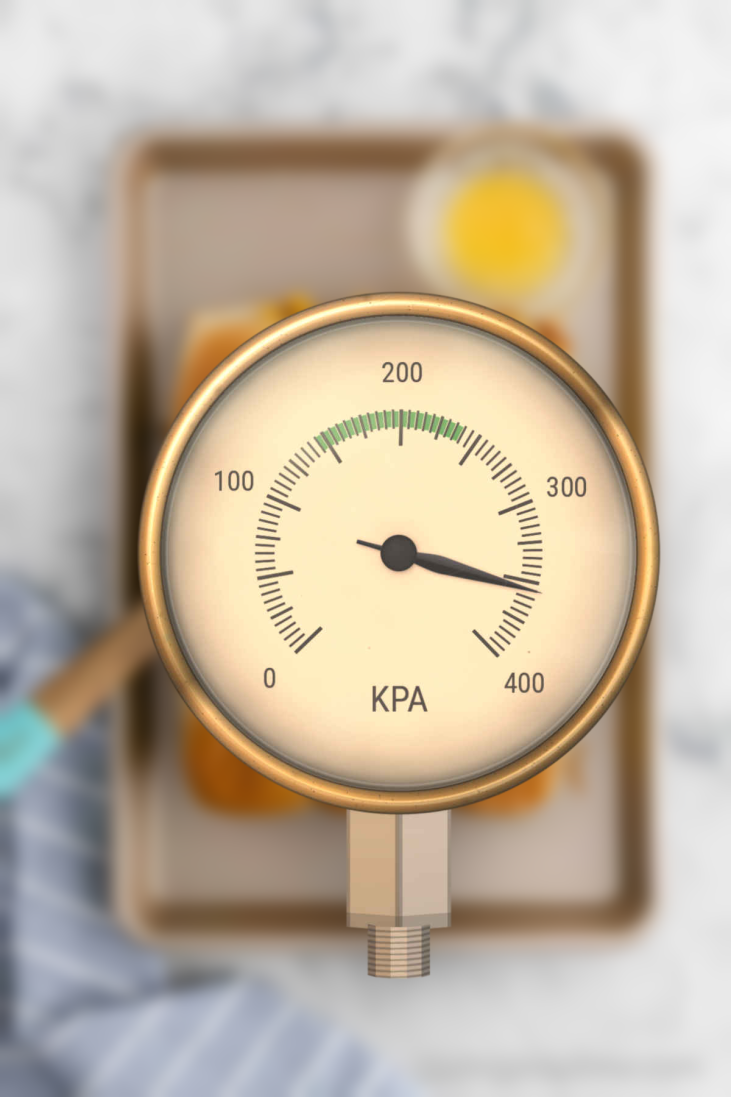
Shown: 355 kPa
